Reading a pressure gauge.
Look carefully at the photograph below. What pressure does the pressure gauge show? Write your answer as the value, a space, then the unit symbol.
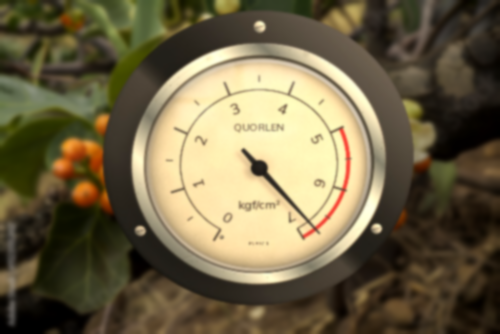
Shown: 6.75 kg/cm²
